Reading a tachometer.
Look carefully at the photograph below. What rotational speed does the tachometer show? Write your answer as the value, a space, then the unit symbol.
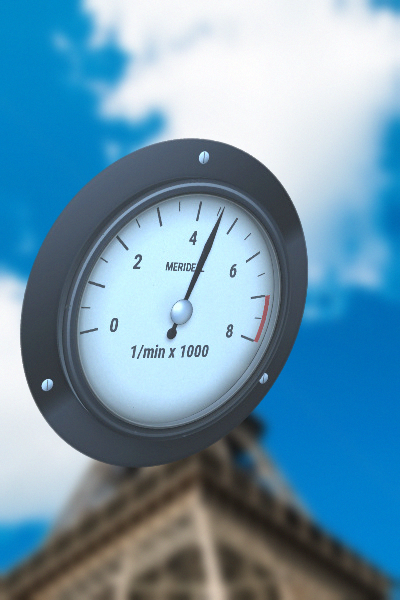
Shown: 4500 rpm
